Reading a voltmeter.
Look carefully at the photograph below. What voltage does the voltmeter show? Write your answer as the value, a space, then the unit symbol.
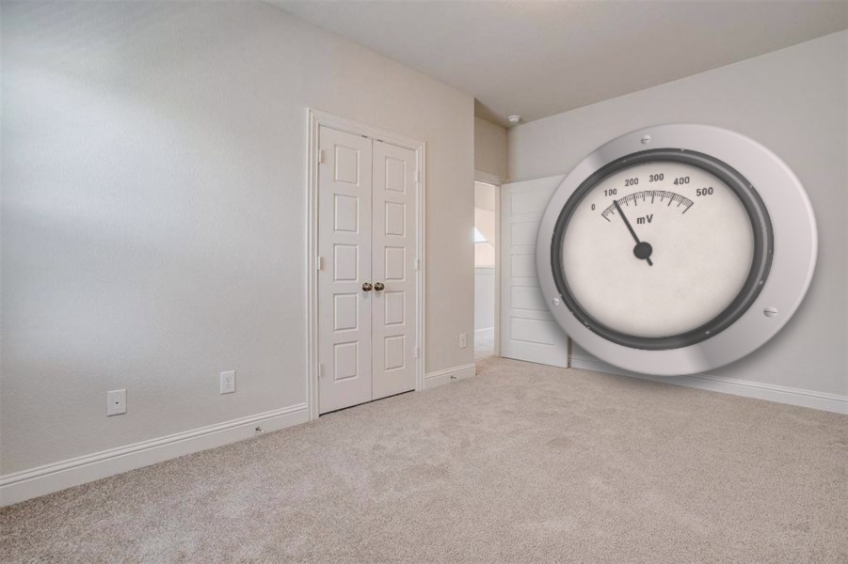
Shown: 100 mV
